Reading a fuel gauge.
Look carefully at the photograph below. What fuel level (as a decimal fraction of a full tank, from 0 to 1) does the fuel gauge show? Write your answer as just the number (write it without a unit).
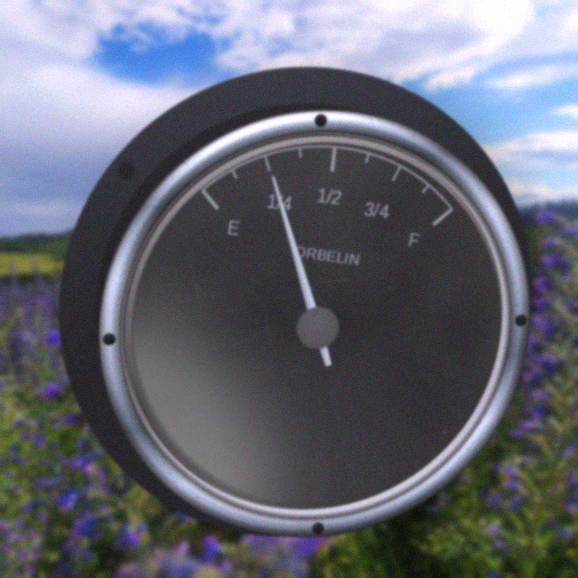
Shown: 0.25
